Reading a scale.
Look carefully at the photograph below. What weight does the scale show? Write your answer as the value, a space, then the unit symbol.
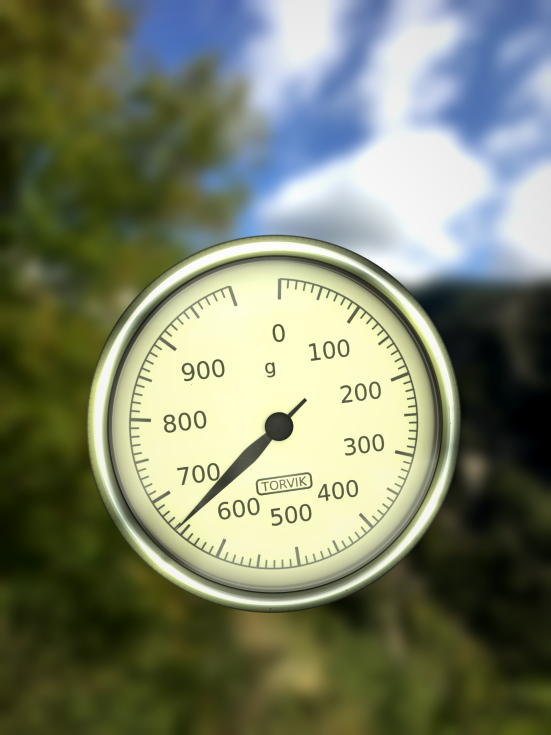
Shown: 660 g
